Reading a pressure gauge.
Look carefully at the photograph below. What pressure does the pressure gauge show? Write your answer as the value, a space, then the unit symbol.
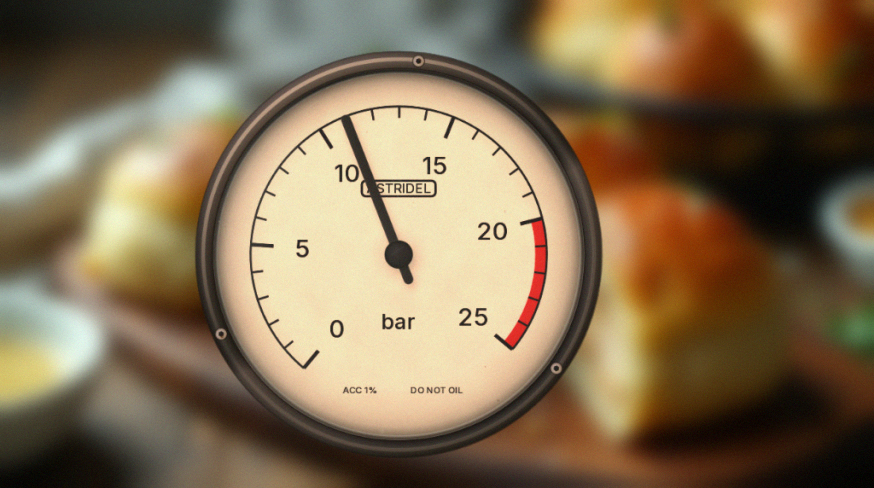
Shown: 11 bar
